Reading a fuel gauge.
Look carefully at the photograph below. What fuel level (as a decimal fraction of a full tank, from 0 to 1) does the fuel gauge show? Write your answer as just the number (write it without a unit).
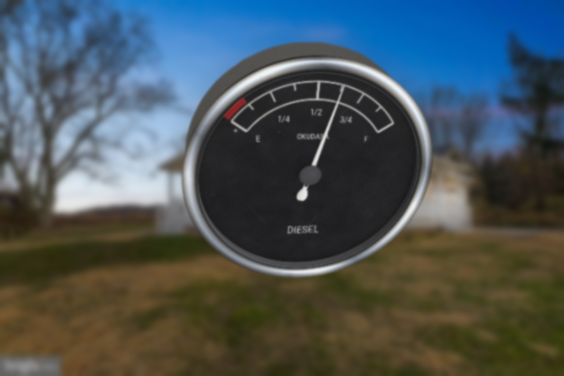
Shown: 0.625
